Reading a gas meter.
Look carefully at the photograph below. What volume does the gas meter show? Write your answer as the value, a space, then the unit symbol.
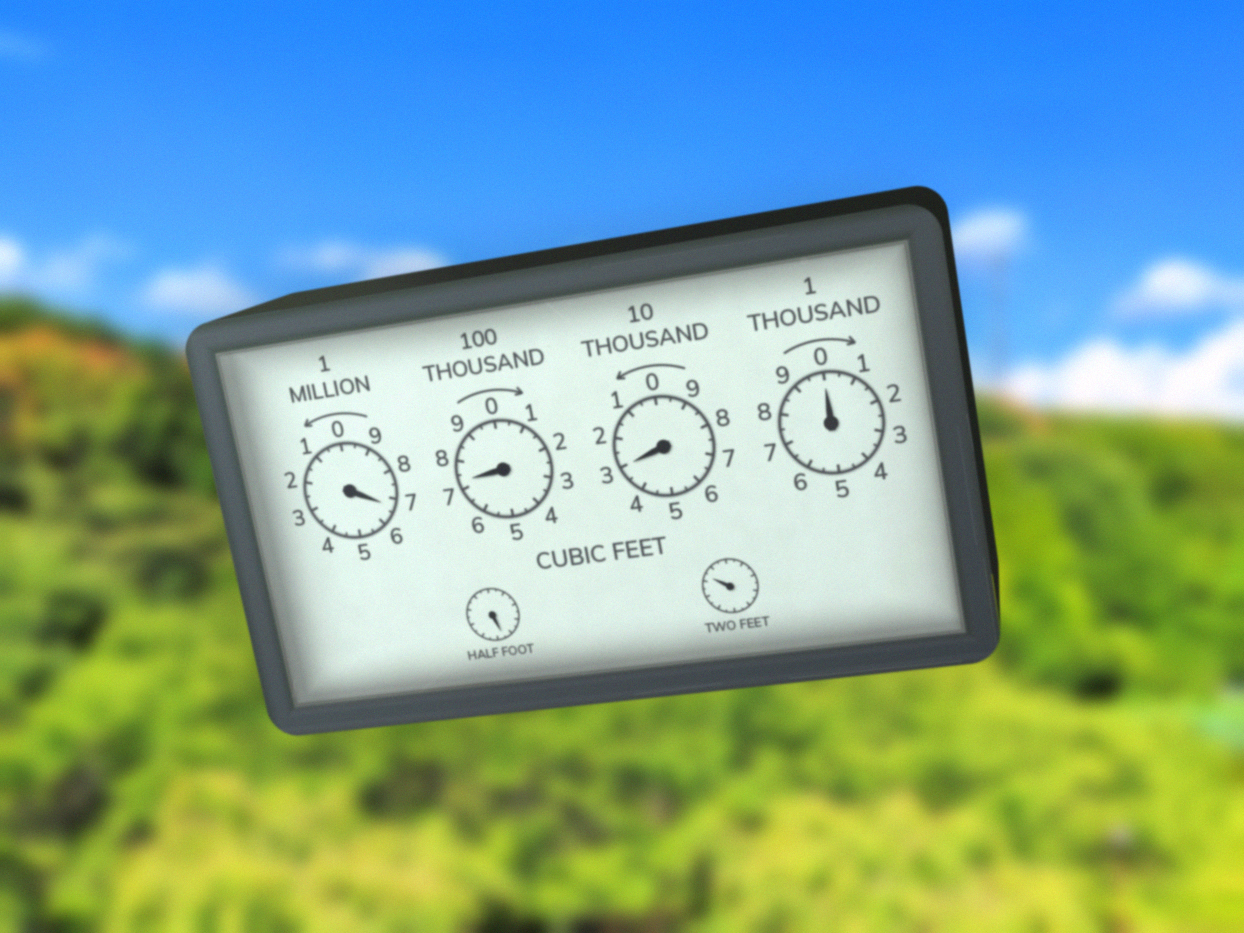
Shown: 673000 ft³
